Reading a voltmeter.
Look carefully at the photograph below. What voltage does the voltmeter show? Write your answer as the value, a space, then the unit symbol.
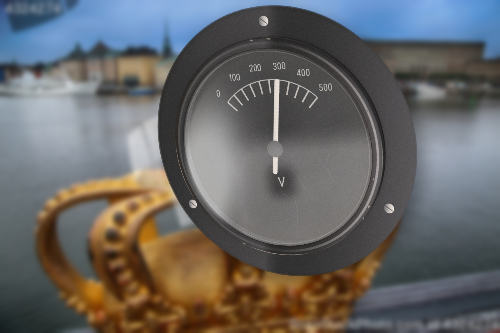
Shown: 300 V
